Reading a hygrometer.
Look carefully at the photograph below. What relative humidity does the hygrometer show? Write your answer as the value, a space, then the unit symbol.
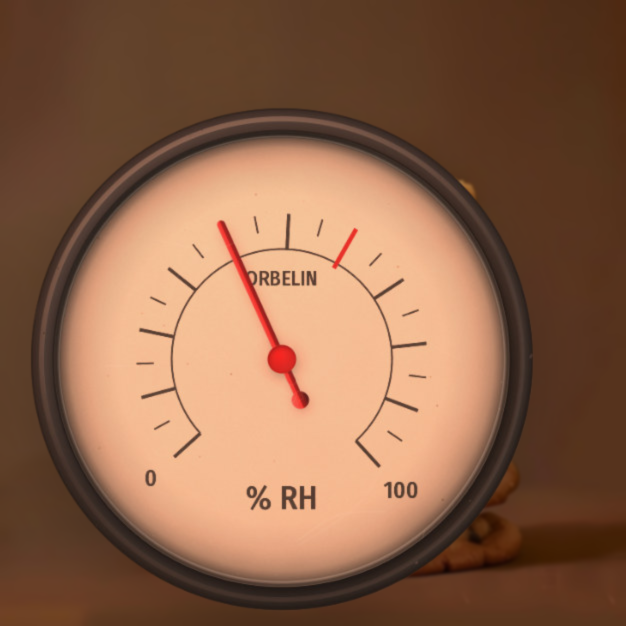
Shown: 40 %
